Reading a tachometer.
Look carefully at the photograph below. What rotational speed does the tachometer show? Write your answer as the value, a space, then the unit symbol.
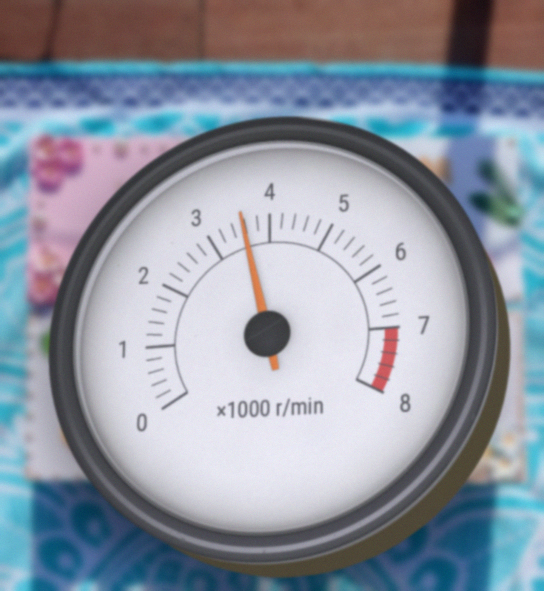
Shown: 3600 rpm
